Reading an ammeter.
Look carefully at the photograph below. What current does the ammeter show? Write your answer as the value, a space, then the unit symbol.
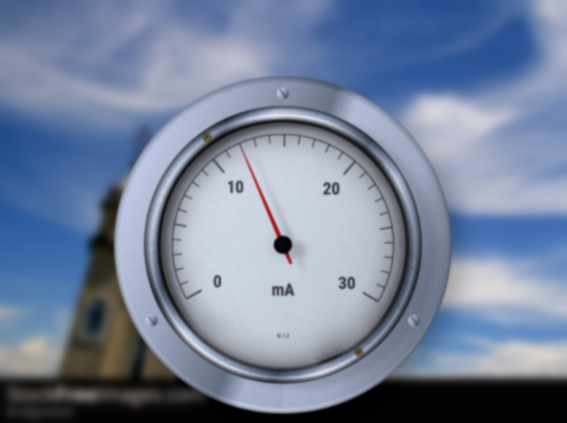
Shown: 12 mA
